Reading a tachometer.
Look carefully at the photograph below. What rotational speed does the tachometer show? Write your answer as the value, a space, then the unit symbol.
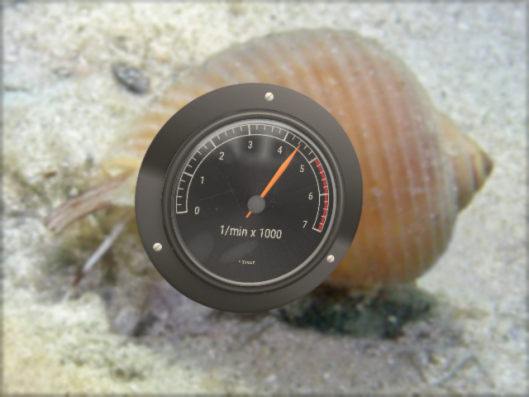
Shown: 4400 rpm
